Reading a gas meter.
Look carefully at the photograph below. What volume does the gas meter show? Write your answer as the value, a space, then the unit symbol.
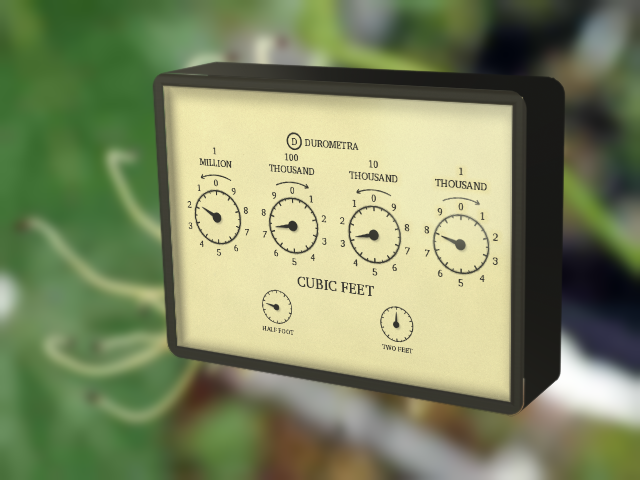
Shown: 172800 ft³
